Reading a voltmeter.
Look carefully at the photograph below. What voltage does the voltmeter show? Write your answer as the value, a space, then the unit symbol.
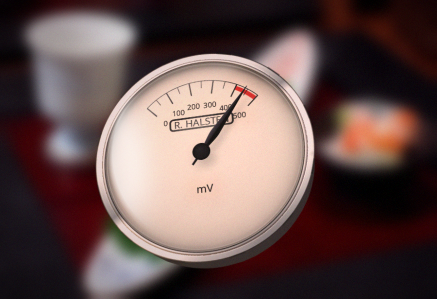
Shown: 450 mV
